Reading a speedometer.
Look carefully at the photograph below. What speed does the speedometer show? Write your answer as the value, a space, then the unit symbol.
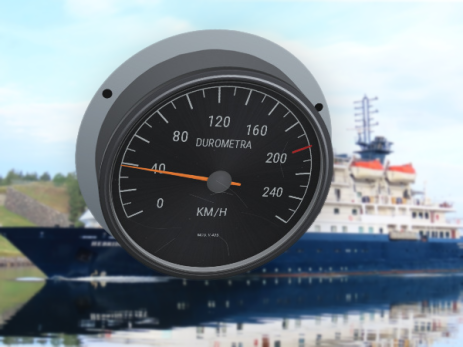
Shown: 40 km/h
